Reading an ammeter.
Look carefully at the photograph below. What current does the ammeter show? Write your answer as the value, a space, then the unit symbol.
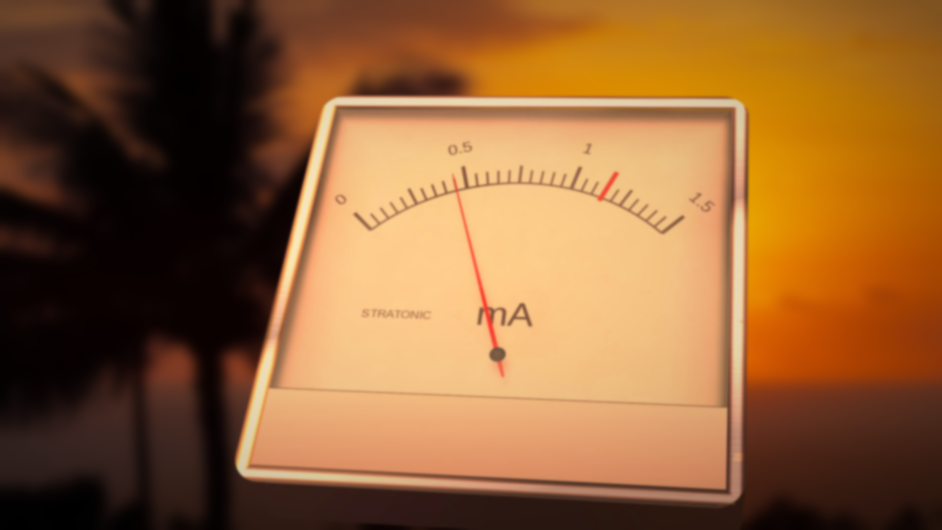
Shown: 0.45 mA
